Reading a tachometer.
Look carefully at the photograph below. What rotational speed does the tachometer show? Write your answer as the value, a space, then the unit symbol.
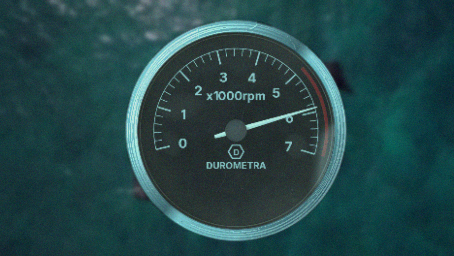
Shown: 5900 rpm
